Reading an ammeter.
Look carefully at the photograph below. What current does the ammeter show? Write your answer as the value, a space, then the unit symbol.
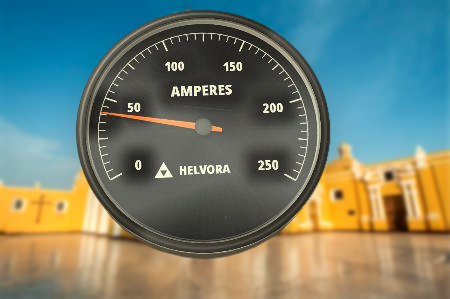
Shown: 40 A
